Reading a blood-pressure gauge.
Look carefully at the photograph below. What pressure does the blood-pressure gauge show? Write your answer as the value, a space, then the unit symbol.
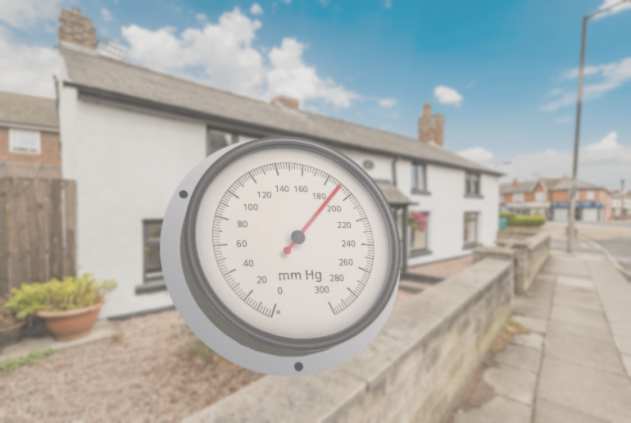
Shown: 190 mmHg
